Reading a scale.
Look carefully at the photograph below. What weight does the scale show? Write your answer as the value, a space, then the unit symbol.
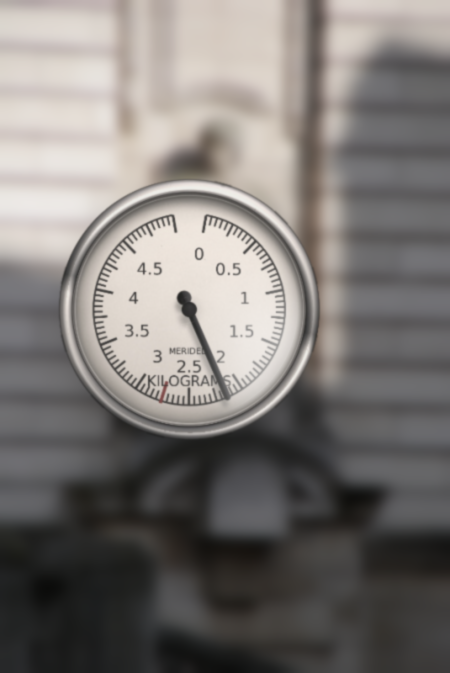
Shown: 2.15 kg
